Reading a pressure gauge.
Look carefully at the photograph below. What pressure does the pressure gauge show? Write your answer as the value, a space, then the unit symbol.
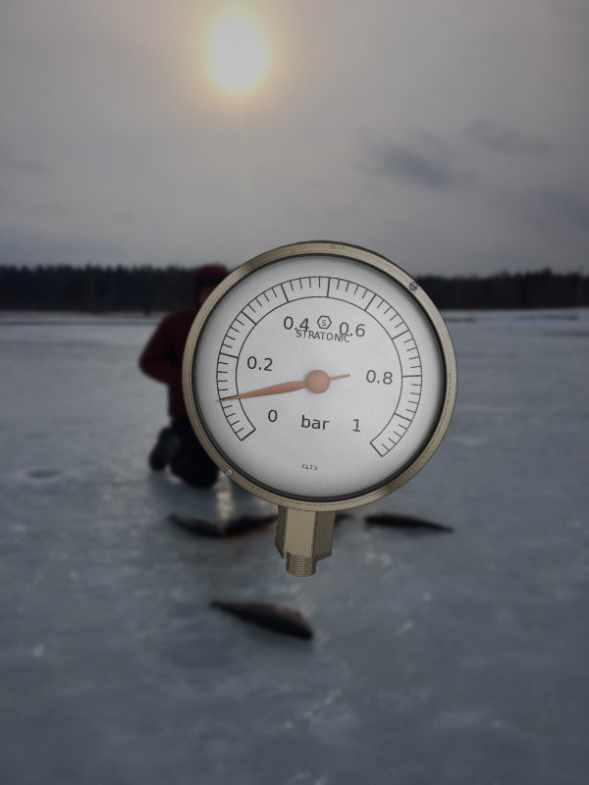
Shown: 0.1 bar
